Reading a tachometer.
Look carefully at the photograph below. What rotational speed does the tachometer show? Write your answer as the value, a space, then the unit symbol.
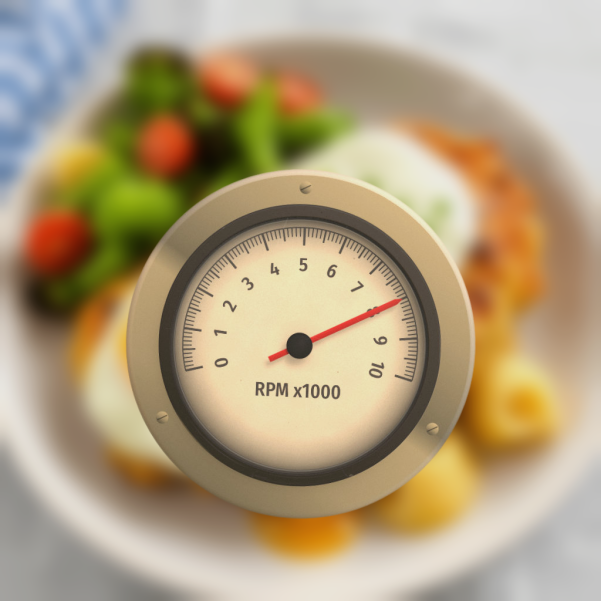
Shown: 8000 rpm
